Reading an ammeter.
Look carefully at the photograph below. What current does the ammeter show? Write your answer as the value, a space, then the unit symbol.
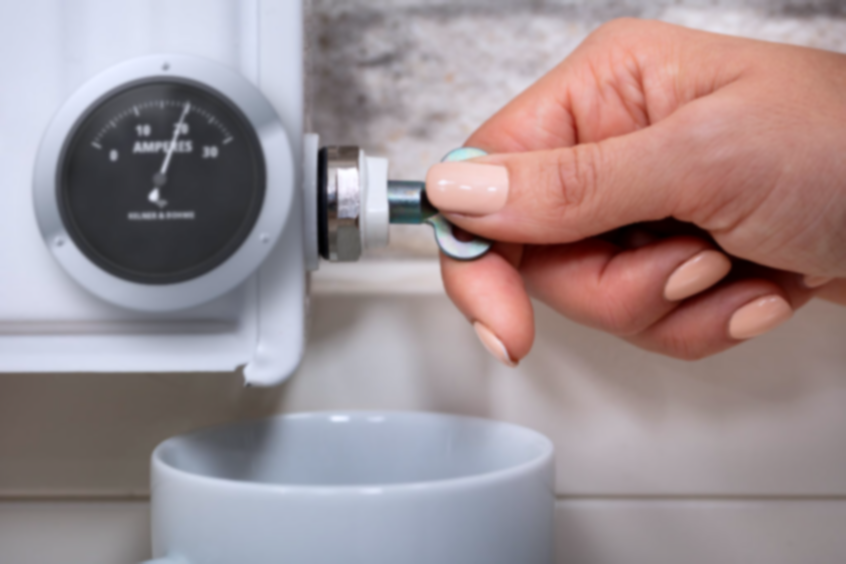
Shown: 20 A
